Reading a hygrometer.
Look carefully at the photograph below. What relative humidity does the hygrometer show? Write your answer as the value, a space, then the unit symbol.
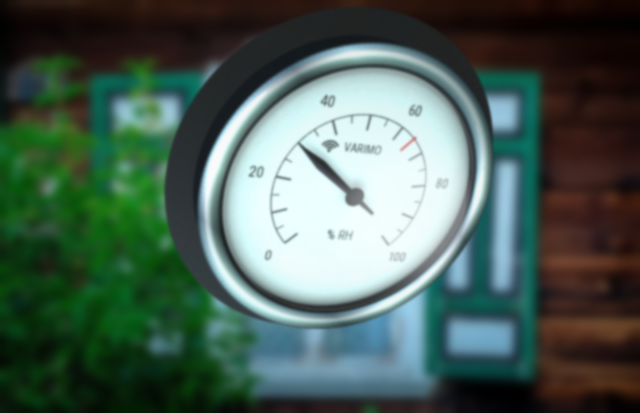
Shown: 30 %
